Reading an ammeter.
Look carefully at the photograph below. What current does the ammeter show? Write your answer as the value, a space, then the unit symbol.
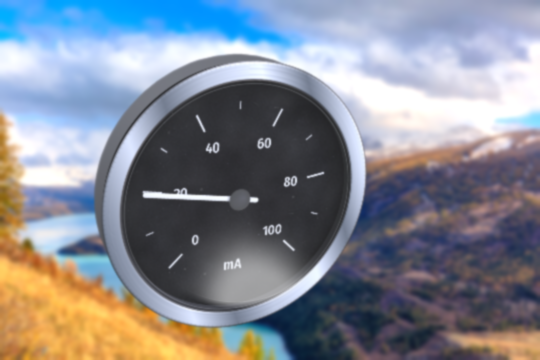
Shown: 20 mA
